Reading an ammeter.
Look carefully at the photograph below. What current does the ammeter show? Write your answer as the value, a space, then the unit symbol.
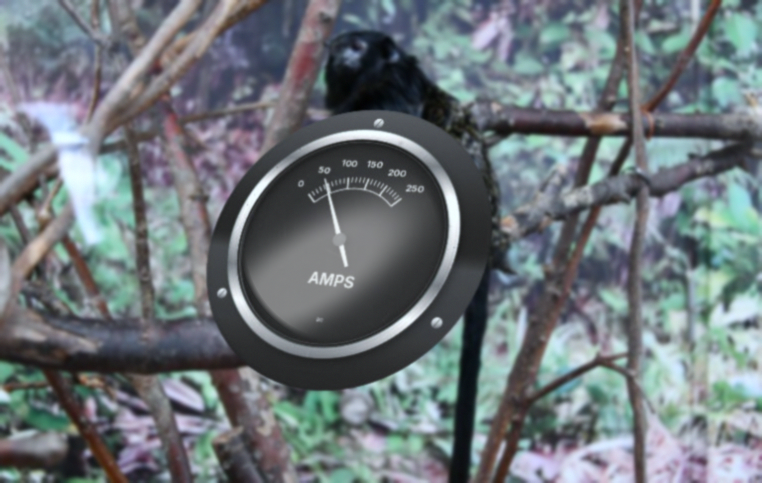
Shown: 50 A
